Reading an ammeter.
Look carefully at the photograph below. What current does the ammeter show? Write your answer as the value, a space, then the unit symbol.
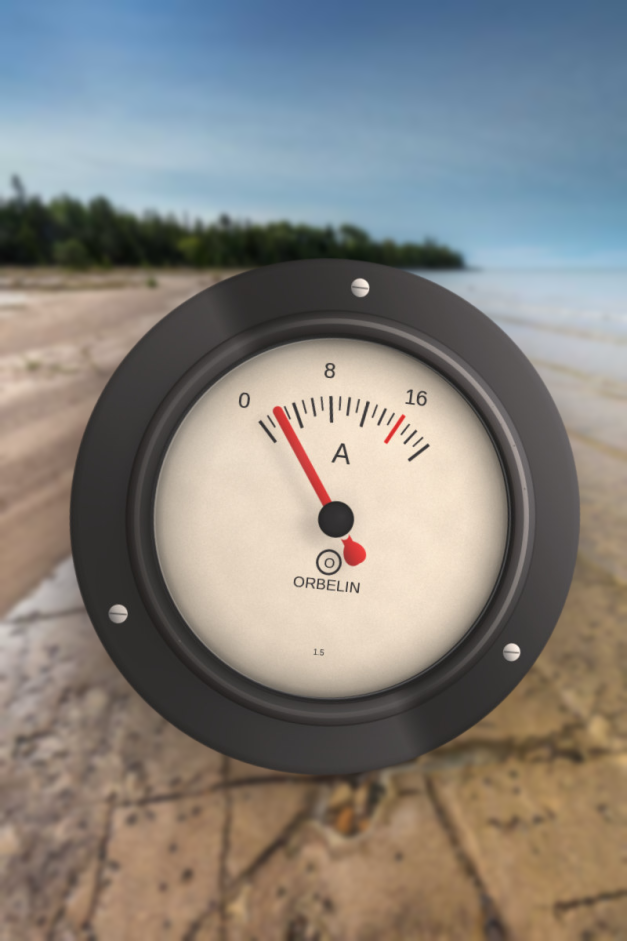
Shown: 2 A
